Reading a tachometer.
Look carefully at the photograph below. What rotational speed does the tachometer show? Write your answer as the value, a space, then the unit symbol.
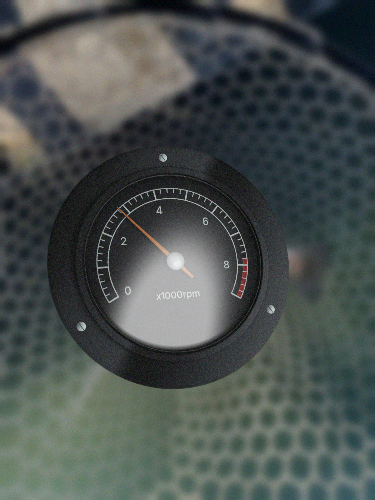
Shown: 2800 rpm
